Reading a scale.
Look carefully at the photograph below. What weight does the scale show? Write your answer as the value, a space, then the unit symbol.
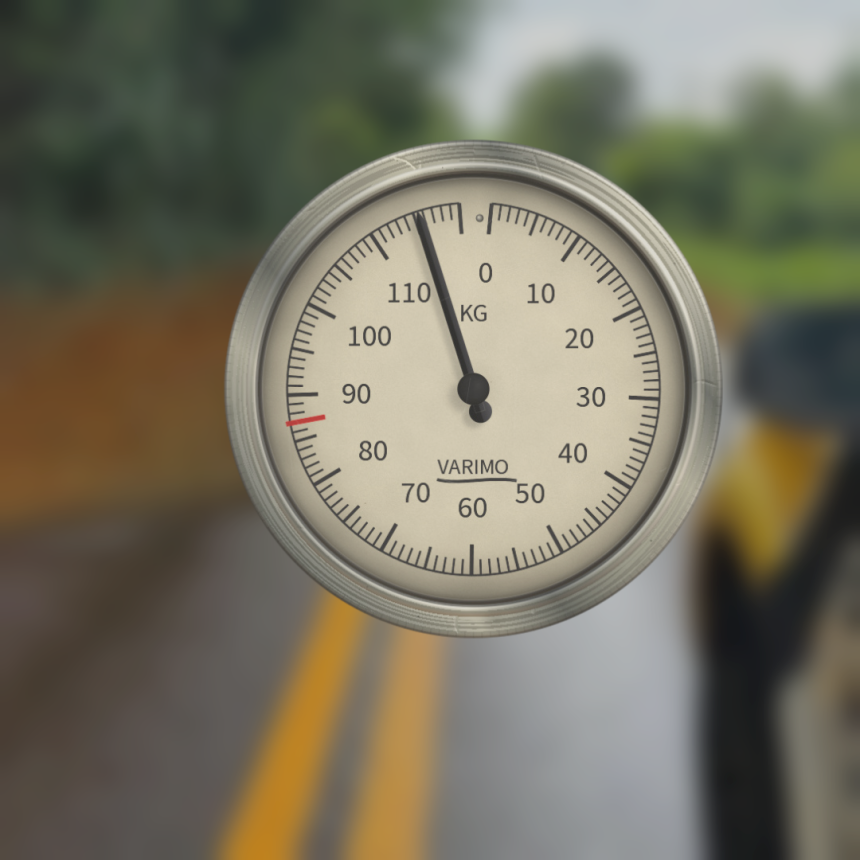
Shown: 115.5 kg
